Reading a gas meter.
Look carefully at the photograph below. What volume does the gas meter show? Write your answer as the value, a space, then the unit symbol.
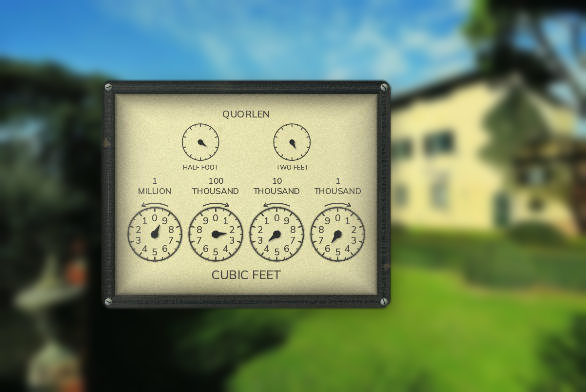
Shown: 923600 ft³
